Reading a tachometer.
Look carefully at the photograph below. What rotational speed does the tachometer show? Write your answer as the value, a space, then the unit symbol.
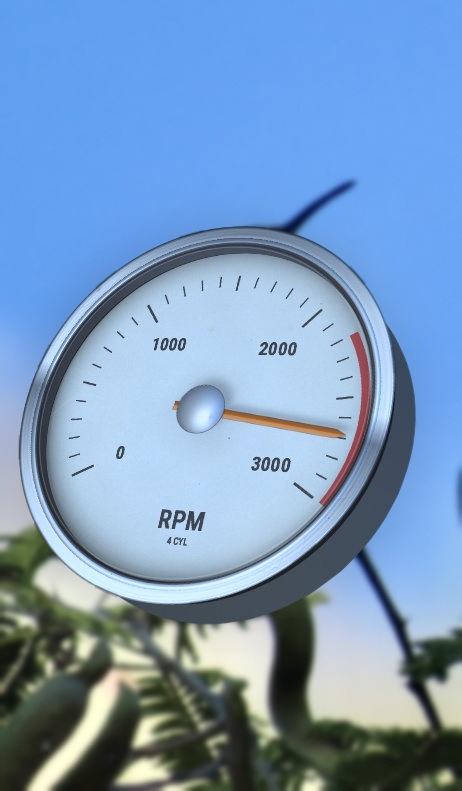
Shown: 2700 rpm
